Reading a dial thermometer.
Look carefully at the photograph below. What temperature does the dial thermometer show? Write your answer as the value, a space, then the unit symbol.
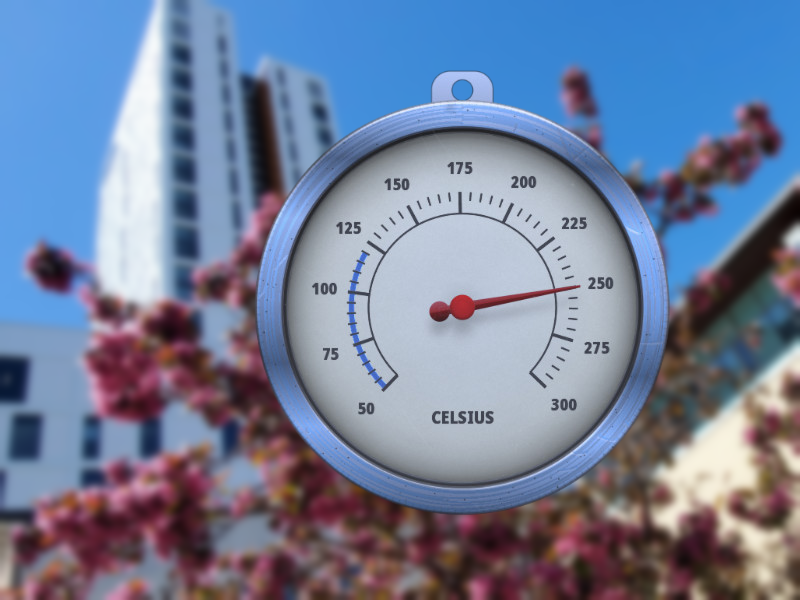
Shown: 250 °C
